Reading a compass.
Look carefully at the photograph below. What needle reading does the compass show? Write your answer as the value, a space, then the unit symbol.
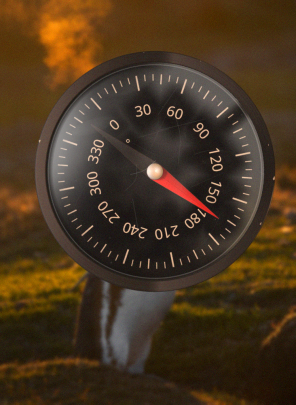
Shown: 167.5 °
